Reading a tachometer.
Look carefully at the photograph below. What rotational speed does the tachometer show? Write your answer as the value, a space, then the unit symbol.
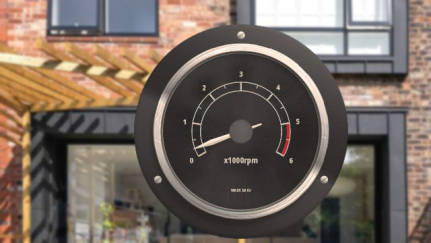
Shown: 250 rpm
